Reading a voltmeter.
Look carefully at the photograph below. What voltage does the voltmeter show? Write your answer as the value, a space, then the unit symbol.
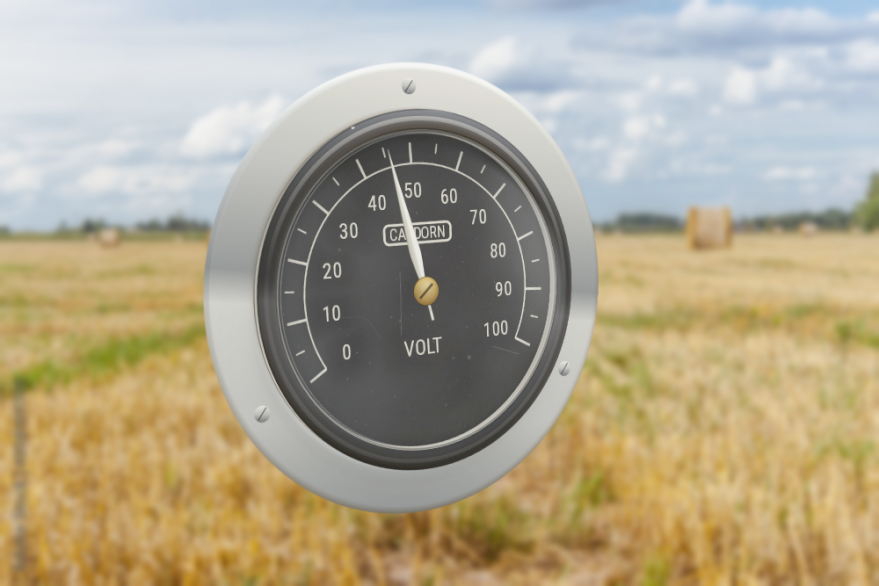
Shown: 45 V
